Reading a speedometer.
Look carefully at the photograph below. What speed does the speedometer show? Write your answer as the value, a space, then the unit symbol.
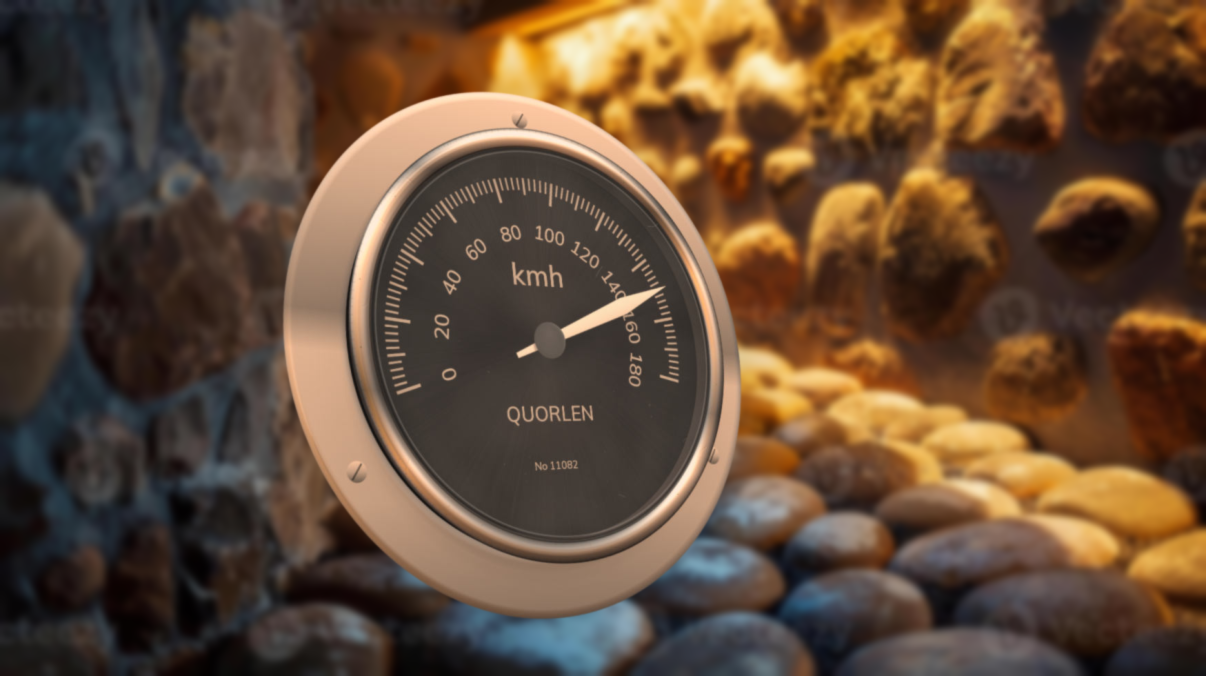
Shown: 150 km/h
